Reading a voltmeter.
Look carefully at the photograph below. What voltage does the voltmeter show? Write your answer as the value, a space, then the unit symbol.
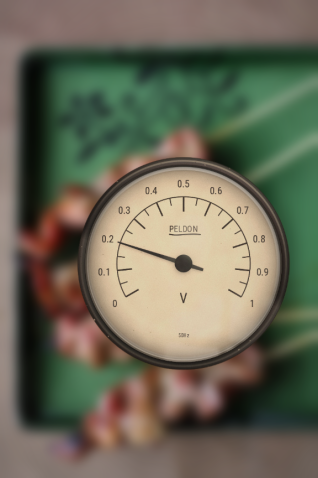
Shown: 0.2 V
